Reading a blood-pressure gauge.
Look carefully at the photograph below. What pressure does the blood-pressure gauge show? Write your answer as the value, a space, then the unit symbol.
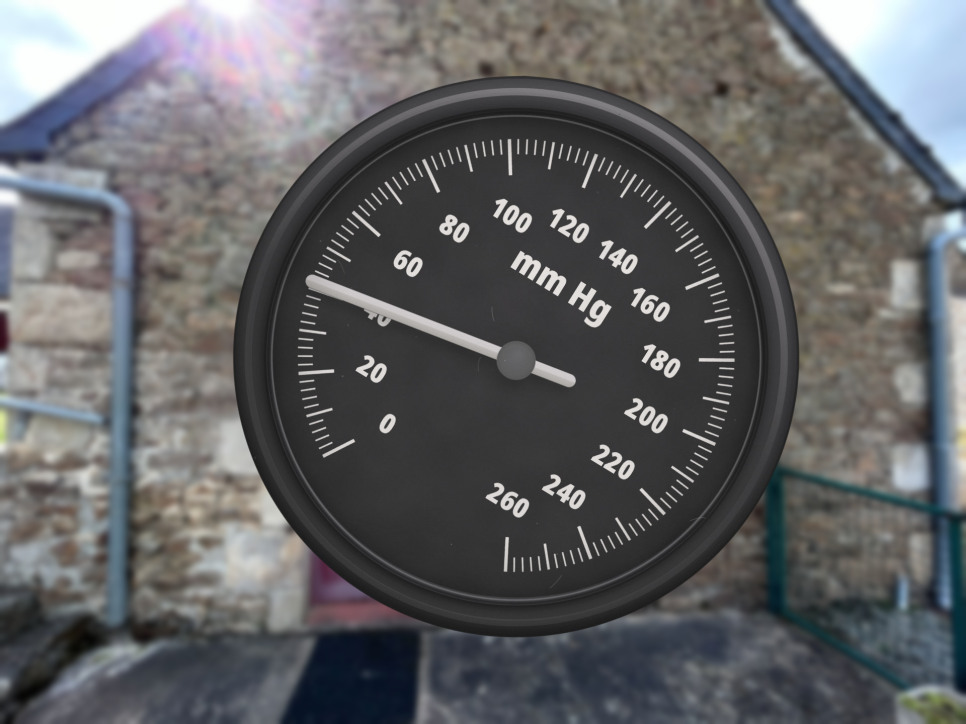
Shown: 42 mmHg
